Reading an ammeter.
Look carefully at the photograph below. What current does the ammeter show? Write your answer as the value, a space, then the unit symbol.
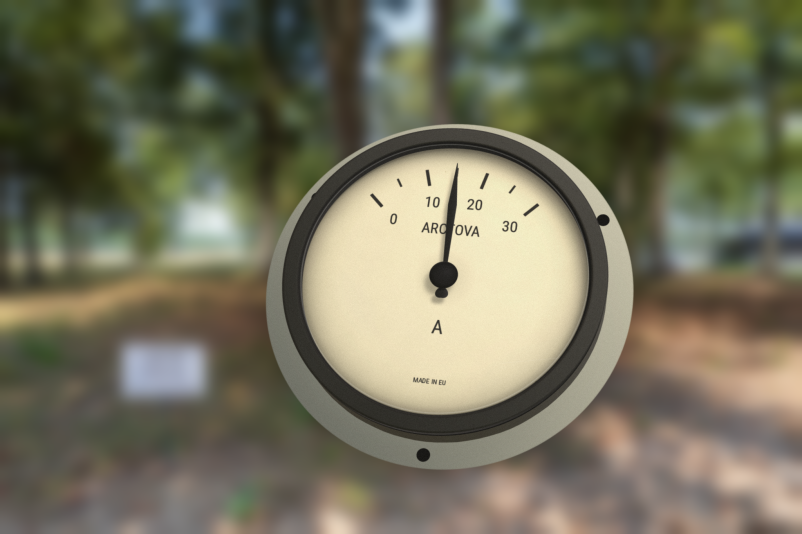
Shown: 15 A
